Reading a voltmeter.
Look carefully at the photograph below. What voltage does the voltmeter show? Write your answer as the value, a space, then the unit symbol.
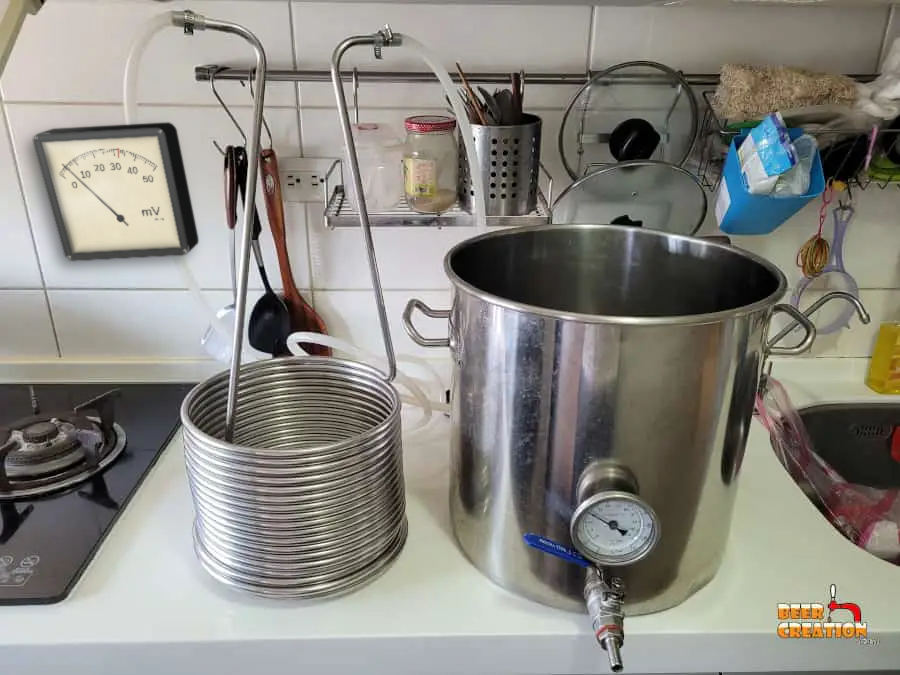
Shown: 5 mV
